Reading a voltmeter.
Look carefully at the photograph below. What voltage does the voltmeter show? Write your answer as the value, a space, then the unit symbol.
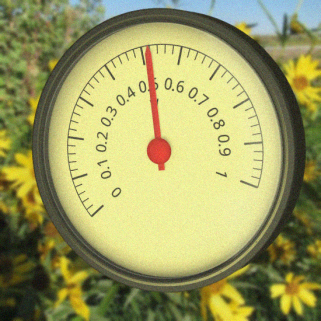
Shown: 0.52 V
